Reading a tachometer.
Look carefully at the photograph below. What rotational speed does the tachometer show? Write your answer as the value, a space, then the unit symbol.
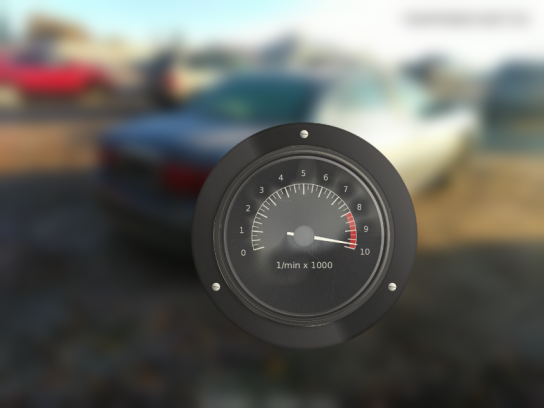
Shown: 9750 rpm
